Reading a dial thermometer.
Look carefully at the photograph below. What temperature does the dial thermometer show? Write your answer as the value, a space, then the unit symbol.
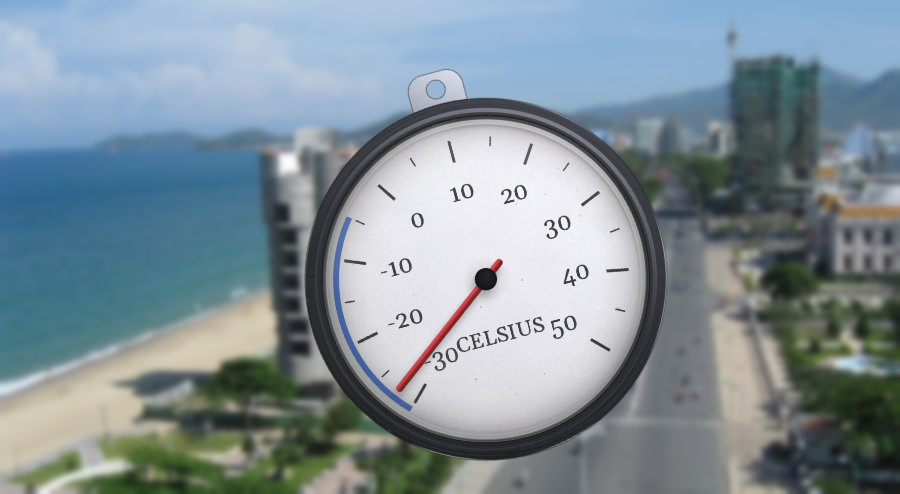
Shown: -27.5 °C
